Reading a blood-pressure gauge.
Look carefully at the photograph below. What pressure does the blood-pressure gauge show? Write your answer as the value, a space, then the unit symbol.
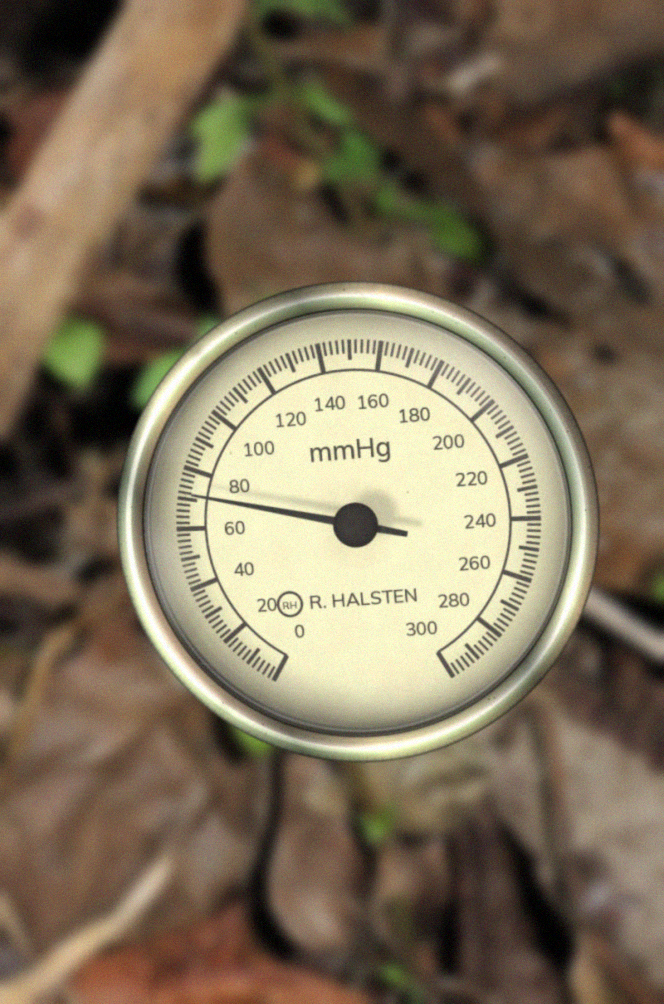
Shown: 72 mmHg
